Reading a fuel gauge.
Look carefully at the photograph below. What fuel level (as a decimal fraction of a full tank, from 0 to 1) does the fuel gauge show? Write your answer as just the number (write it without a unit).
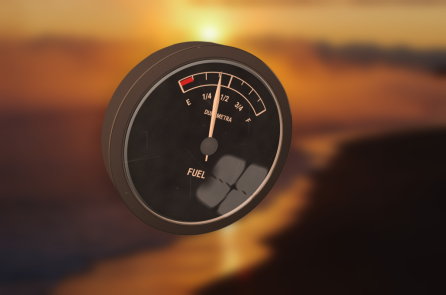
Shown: 0.375
